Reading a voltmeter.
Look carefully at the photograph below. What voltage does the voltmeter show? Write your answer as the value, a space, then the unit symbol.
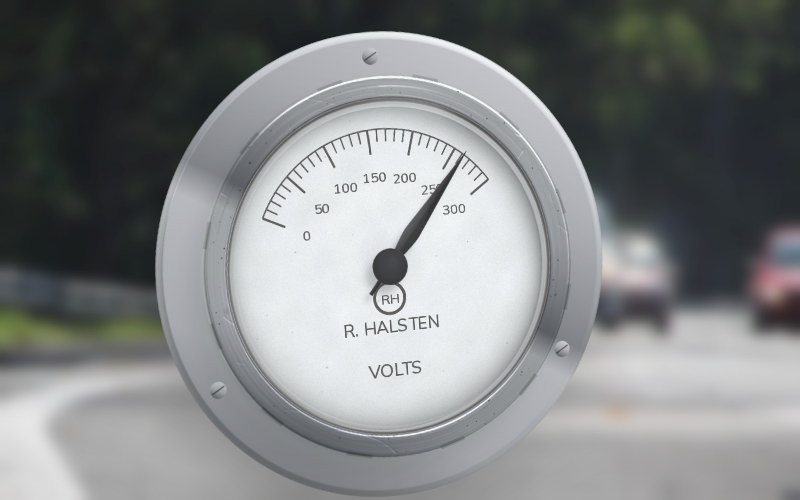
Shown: 260 V
